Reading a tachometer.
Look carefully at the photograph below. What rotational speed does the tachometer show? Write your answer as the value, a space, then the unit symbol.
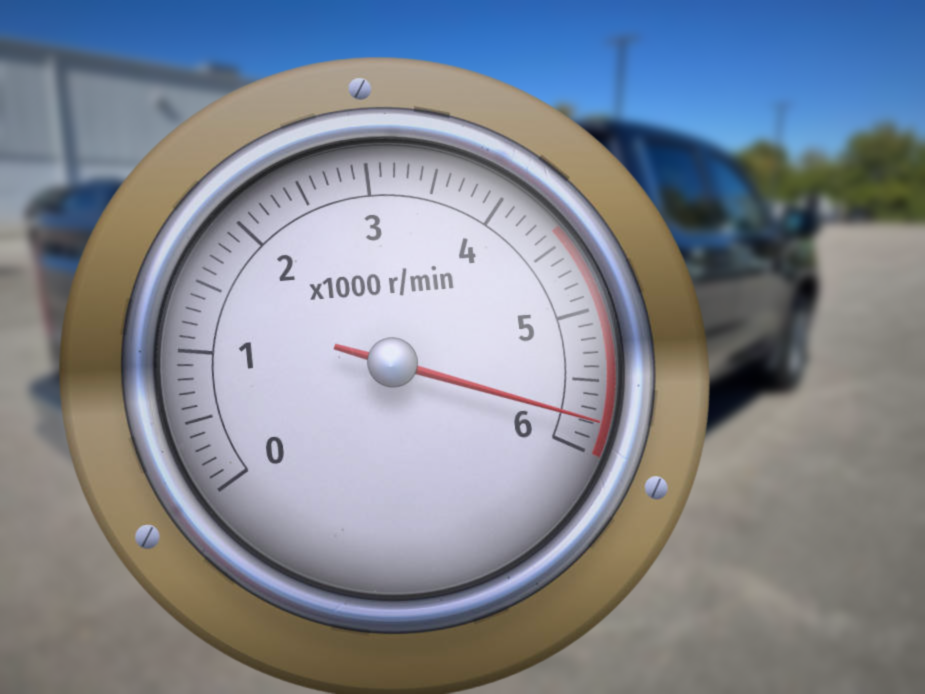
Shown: 5800 rpm
